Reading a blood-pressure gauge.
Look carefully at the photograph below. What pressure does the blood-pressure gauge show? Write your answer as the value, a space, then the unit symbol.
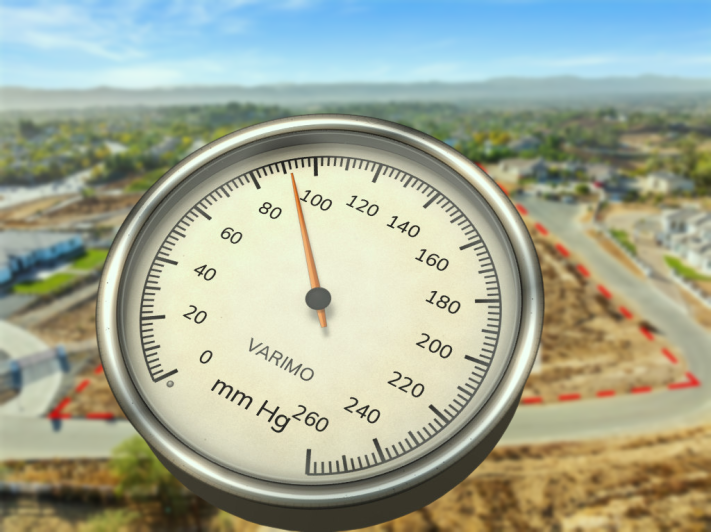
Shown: 92 mmHg
